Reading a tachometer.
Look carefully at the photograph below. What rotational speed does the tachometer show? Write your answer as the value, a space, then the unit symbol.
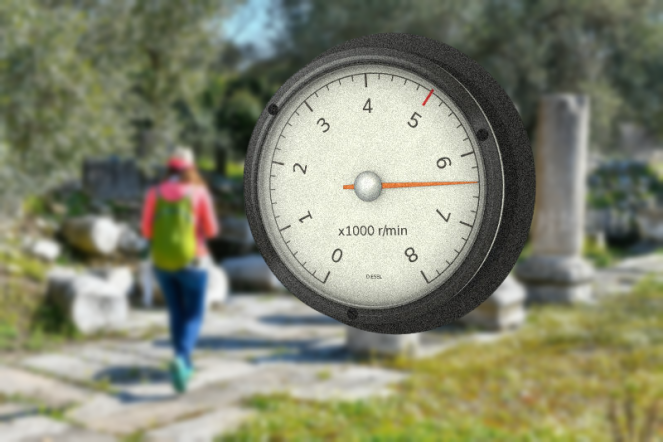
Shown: 6400 rpm
